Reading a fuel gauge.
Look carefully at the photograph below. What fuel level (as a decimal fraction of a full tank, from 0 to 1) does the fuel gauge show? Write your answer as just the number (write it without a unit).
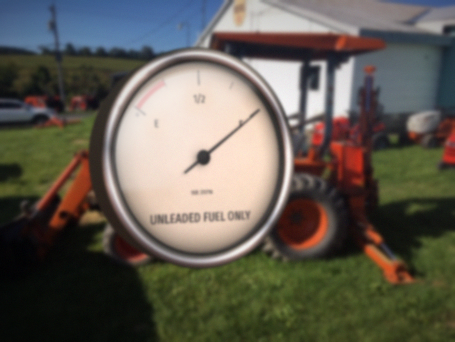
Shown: 1
